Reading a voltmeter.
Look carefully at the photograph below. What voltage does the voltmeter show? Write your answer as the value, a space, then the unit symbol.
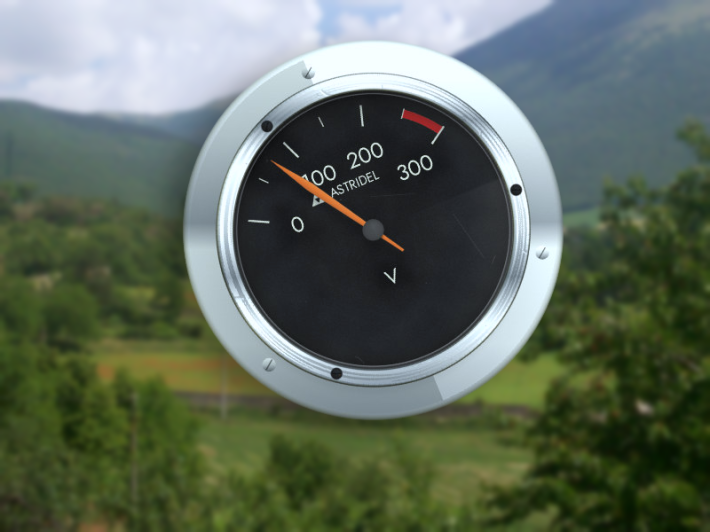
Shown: 75 V
